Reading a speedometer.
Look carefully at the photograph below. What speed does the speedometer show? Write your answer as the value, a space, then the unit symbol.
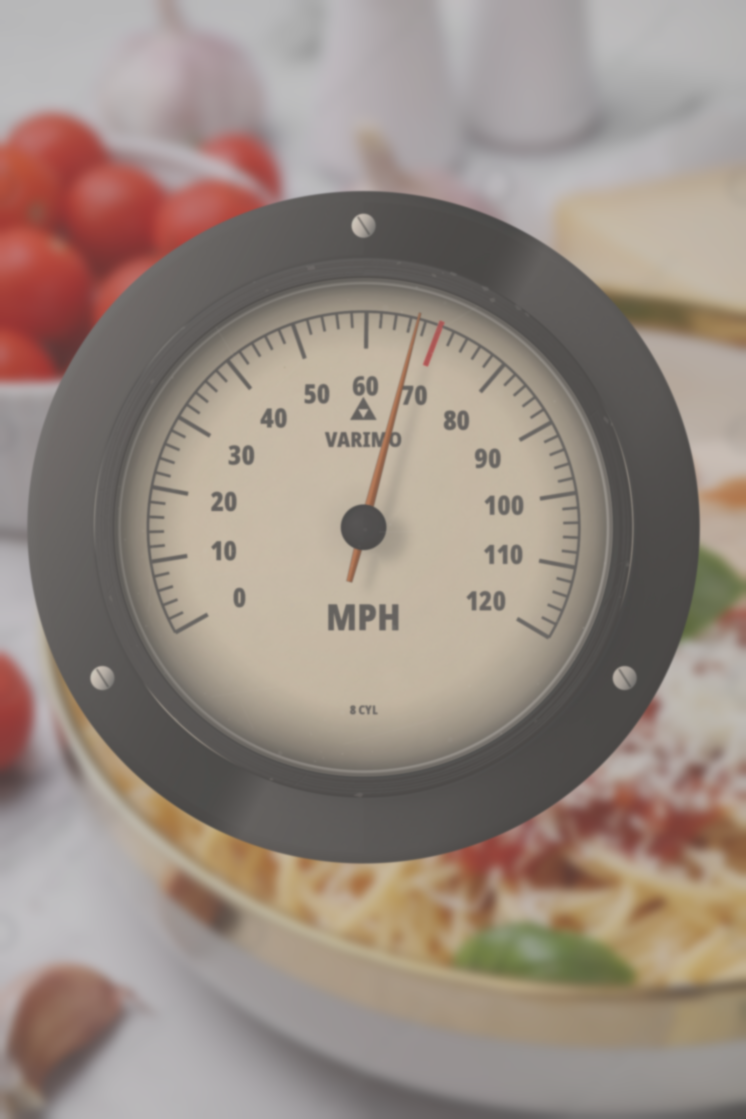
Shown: 67 mph
